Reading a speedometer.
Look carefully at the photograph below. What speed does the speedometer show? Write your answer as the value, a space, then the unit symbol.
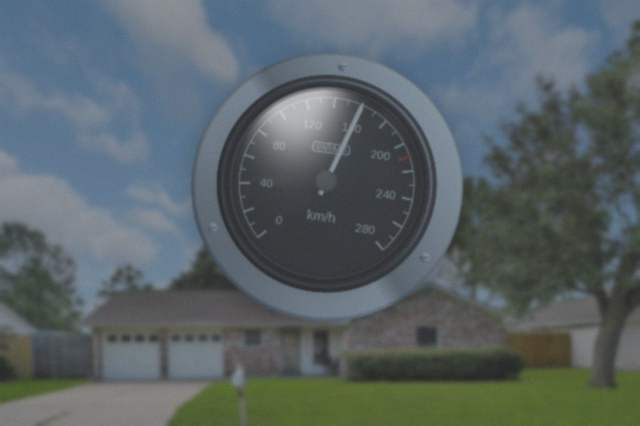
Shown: 160 km/h
